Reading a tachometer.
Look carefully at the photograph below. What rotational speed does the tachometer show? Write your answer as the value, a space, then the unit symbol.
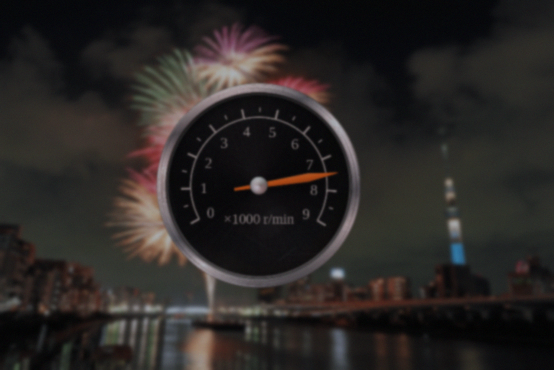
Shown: 7500 rpm
